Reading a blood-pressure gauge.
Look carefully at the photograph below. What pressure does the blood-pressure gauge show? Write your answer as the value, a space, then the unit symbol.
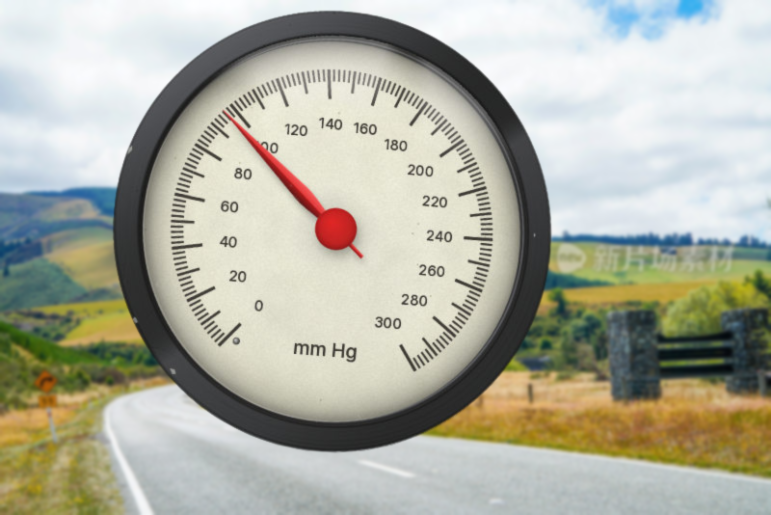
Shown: 96 mmHg
